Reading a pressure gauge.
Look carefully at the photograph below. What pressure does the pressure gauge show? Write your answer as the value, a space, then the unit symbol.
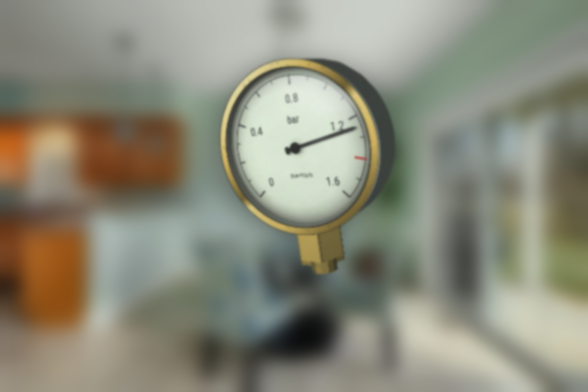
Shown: 1.25 bar
